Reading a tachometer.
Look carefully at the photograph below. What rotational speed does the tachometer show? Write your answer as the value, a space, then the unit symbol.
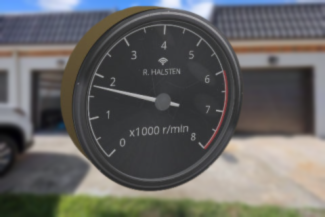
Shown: 1750 rpm
